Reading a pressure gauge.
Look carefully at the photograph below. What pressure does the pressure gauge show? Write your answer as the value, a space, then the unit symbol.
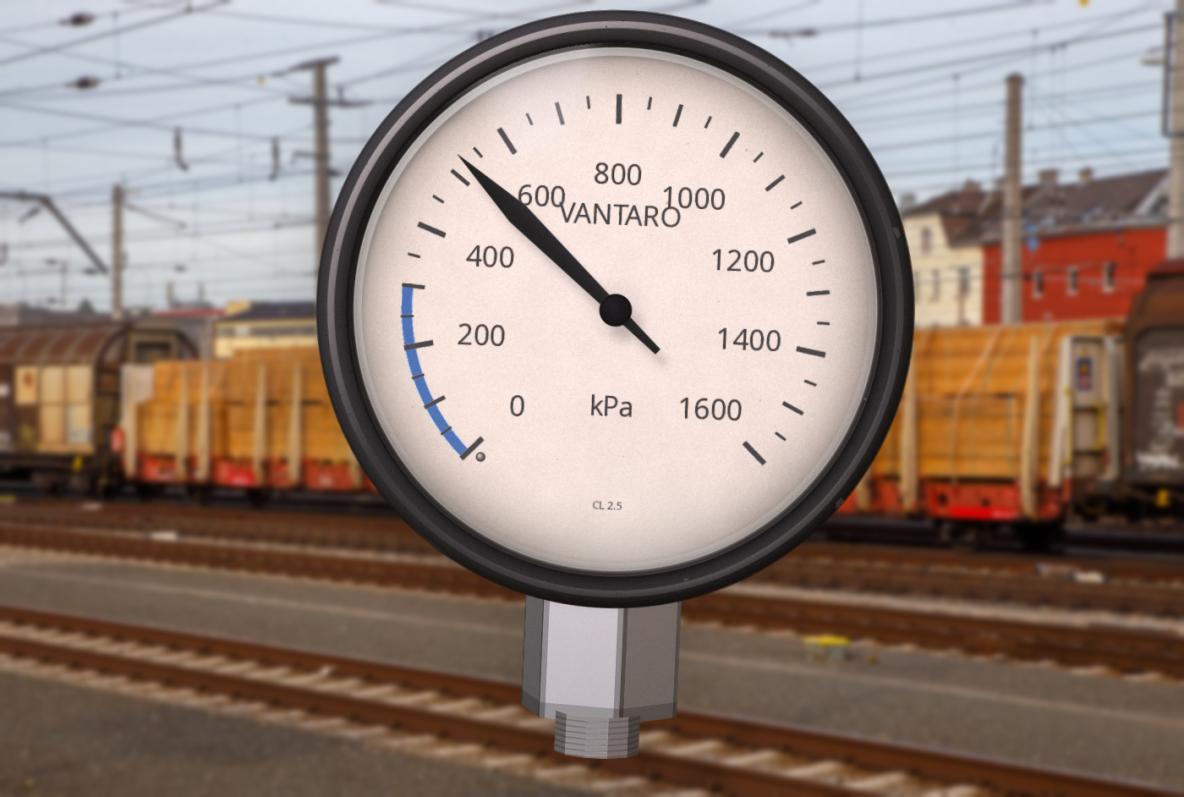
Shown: 525 kPa
